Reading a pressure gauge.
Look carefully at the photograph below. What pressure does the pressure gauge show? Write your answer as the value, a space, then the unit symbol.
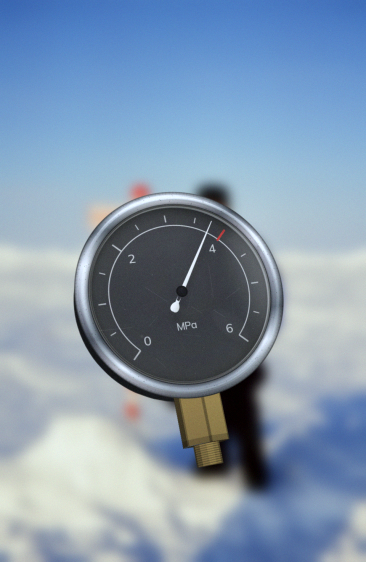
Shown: 3.75 MPa
